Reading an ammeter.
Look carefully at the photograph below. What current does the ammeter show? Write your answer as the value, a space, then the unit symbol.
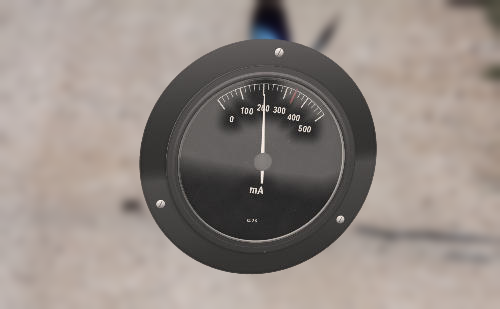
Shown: 200 mA
